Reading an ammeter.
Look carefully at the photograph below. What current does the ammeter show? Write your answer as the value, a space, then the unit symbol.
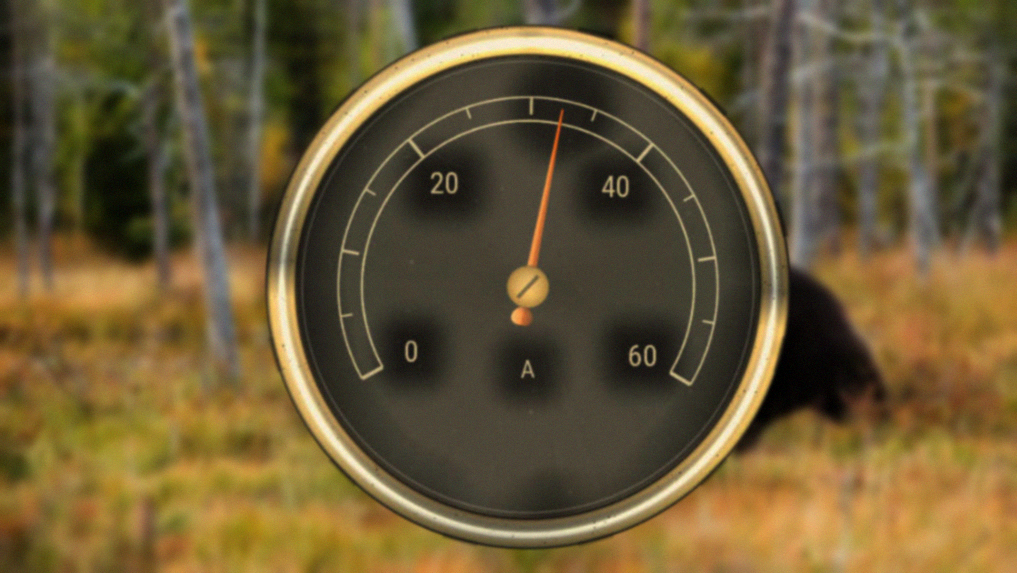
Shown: 32.5 A
